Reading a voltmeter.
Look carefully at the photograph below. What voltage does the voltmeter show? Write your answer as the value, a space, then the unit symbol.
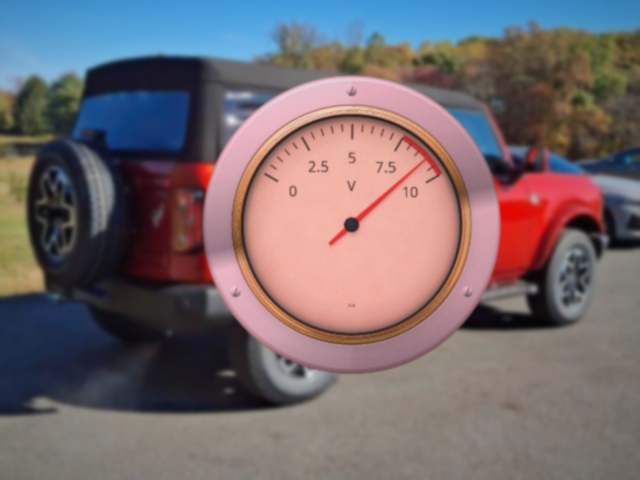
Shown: 9 V
